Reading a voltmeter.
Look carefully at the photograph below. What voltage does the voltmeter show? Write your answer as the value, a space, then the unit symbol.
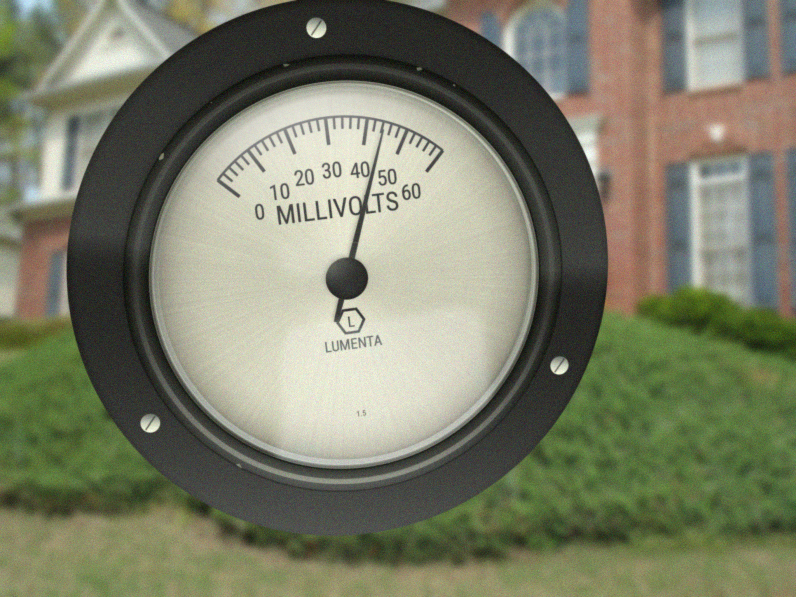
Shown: 44 mV
